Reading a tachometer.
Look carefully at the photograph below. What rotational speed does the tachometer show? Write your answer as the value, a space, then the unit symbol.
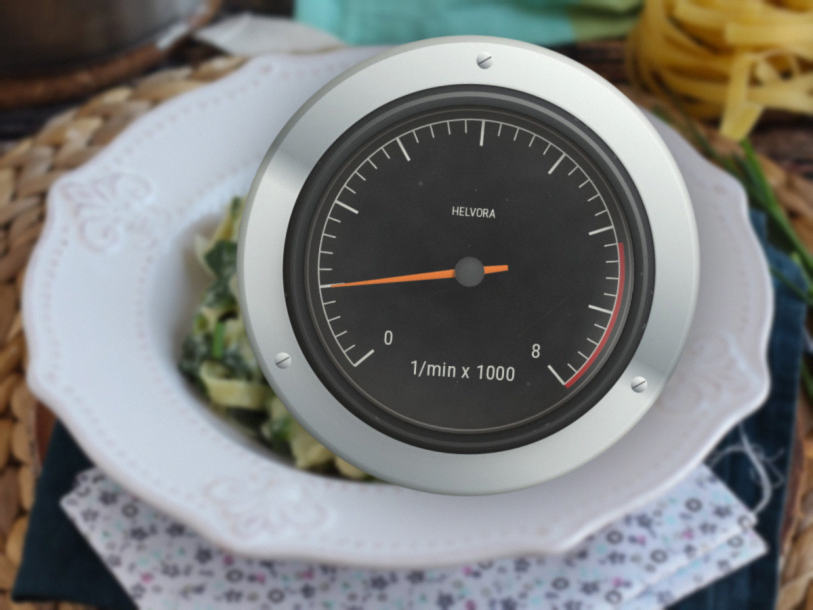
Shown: 1000 rpm
